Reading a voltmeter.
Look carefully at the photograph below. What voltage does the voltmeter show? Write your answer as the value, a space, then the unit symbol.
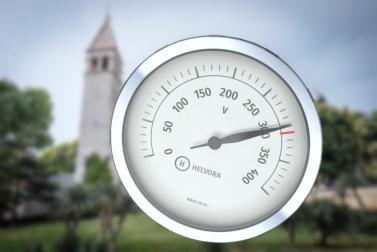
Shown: 300 V
